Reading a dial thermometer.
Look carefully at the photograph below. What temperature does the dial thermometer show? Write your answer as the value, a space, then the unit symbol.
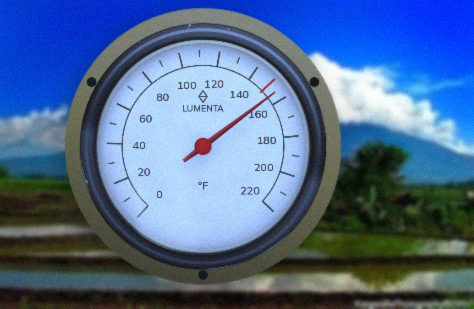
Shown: 155 °F
